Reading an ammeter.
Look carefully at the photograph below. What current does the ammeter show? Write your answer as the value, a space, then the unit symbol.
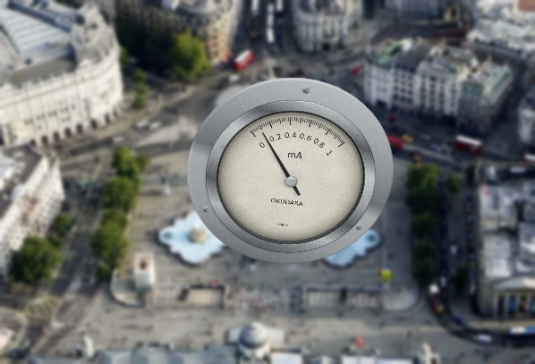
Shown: 0.1 mA
